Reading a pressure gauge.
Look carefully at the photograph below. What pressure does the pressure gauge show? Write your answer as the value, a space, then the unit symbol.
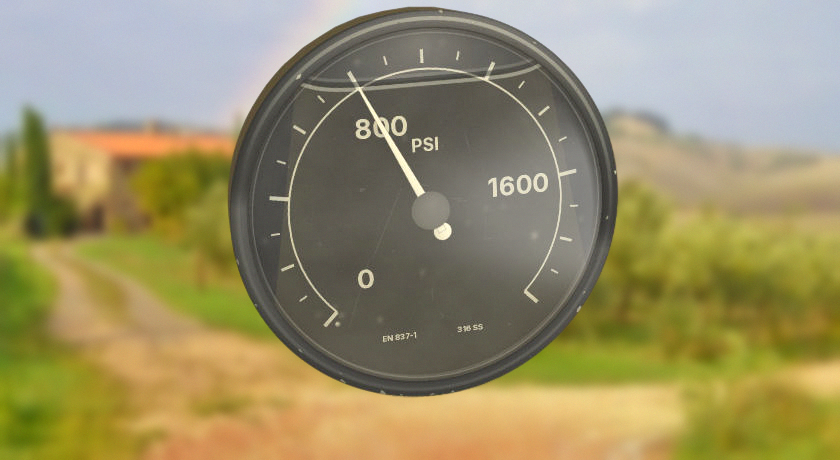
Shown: 800 psi
